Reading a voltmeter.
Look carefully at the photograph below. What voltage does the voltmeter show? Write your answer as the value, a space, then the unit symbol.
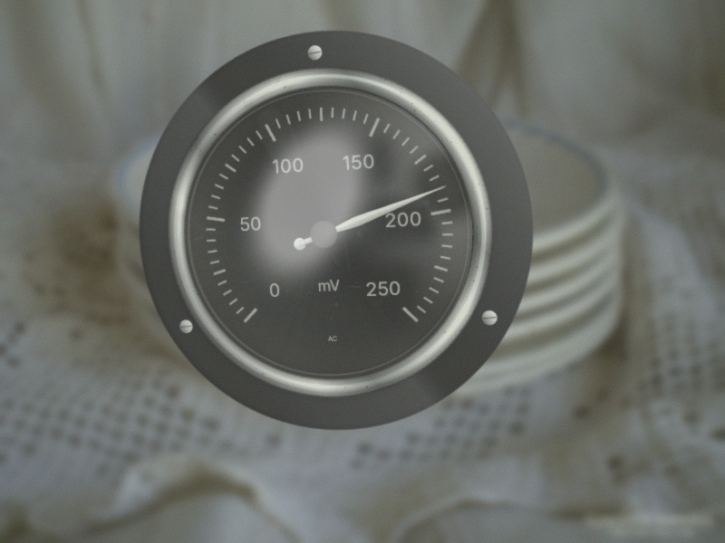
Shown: 190 mV
